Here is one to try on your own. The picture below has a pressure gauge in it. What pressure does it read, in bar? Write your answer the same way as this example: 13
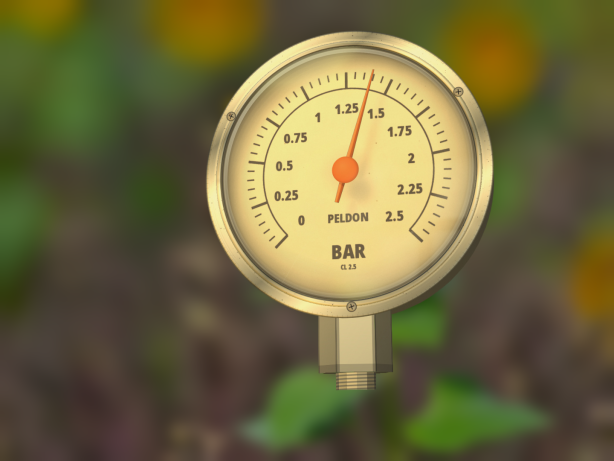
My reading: 1.4
